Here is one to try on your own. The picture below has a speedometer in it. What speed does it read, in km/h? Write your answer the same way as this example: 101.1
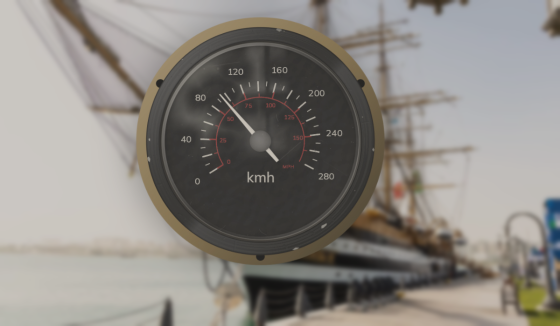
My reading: 95
